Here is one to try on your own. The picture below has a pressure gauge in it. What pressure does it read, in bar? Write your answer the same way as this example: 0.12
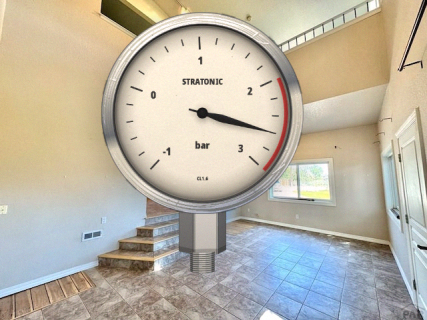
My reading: 2.6
